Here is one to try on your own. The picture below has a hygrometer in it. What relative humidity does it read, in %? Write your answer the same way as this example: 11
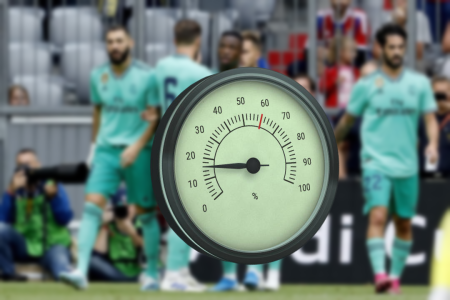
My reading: 16
